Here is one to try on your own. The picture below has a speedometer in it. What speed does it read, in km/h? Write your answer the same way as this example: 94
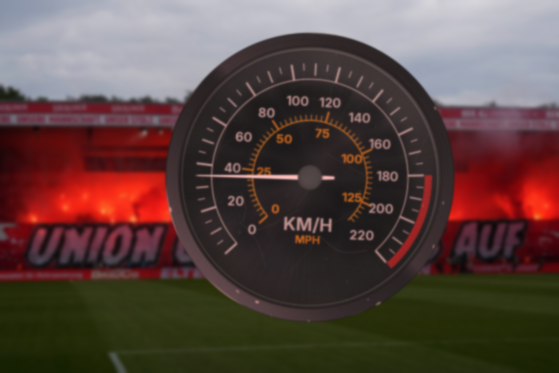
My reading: 35
